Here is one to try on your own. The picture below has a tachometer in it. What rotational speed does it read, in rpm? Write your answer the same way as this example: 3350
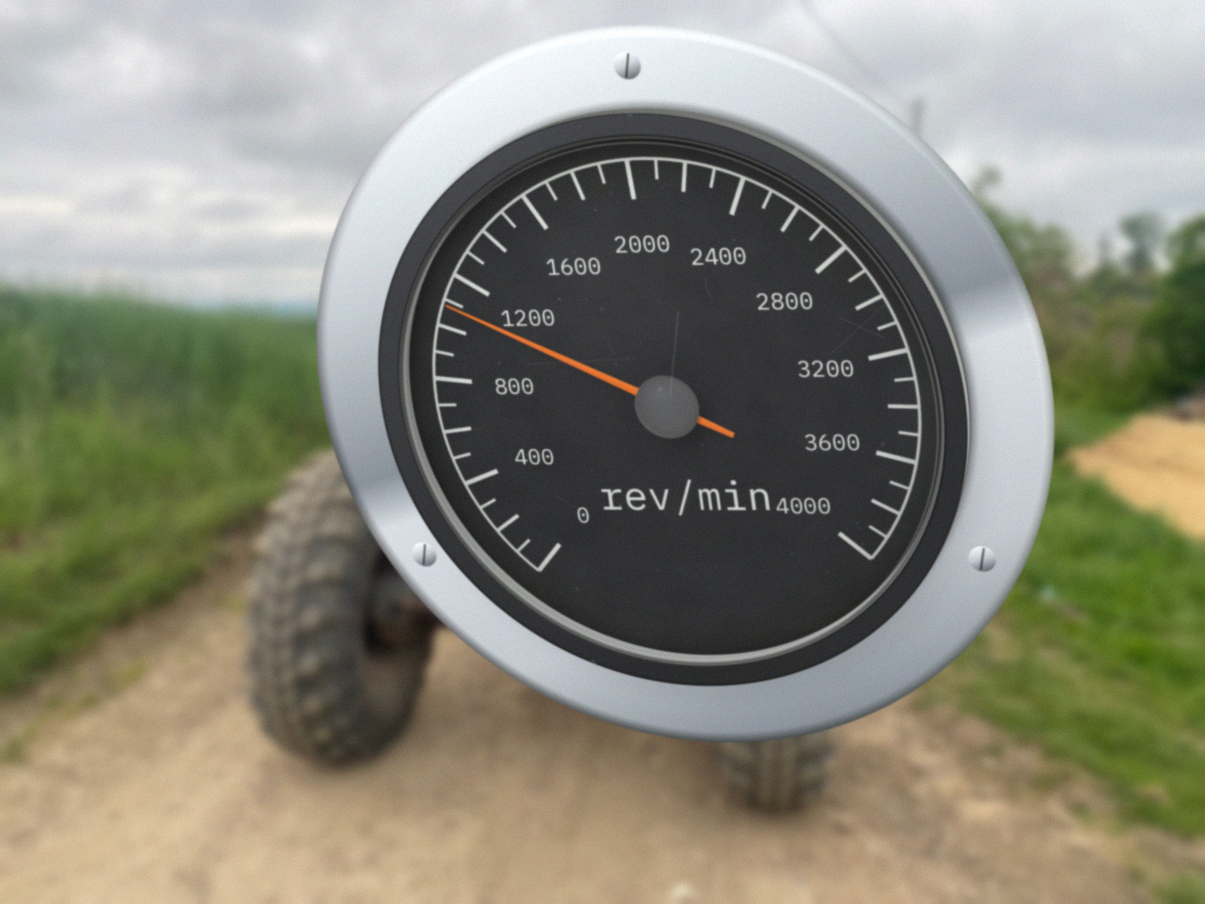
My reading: 1100
